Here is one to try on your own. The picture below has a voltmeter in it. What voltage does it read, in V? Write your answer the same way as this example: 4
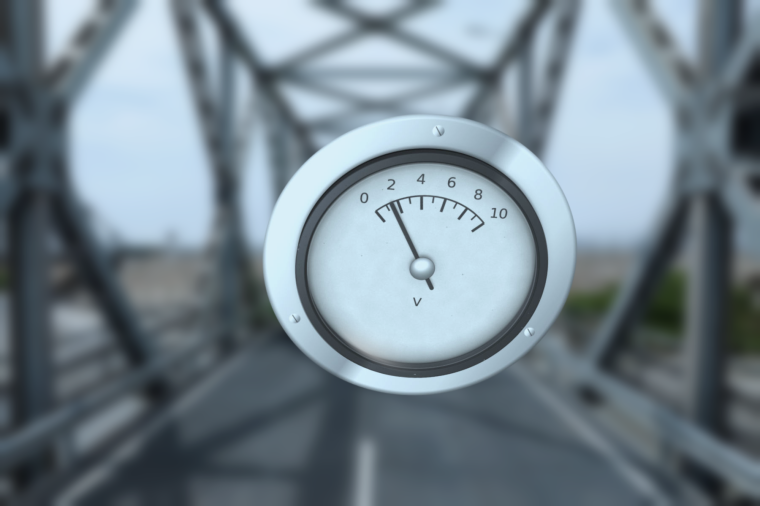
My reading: 1.5
